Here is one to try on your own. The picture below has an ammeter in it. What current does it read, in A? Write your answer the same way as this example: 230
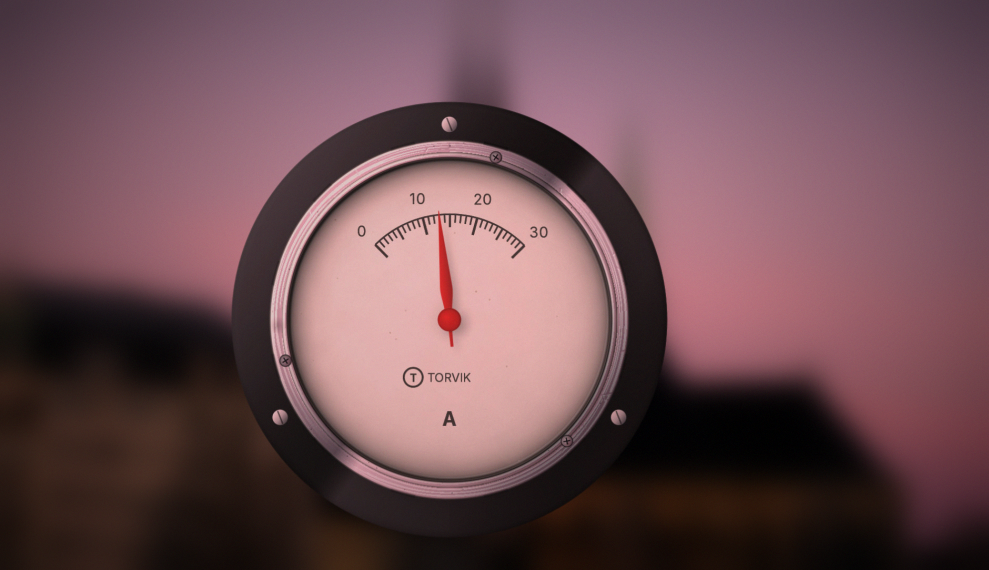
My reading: 13
